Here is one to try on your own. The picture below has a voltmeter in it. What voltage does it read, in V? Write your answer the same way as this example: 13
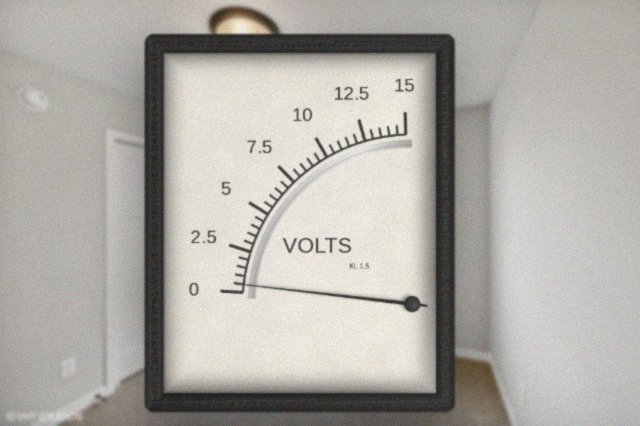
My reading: 0.5
